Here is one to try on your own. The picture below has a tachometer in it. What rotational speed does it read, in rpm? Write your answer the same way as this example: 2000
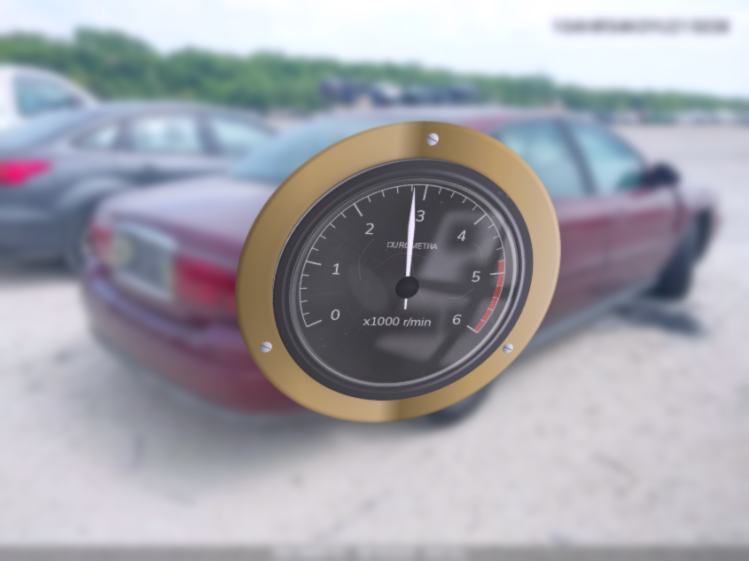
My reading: 2800
